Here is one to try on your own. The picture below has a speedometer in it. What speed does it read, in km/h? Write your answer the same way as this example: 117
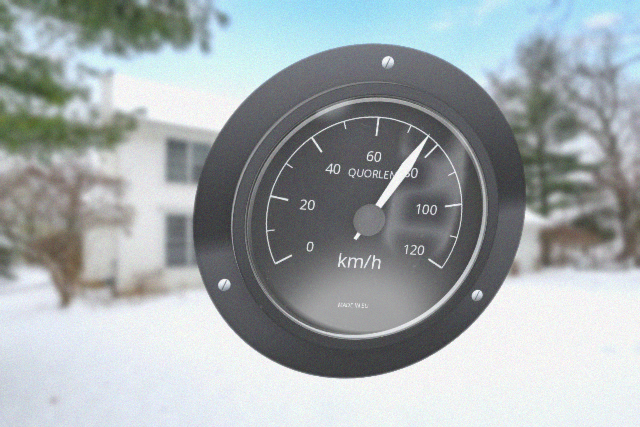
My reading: 75
